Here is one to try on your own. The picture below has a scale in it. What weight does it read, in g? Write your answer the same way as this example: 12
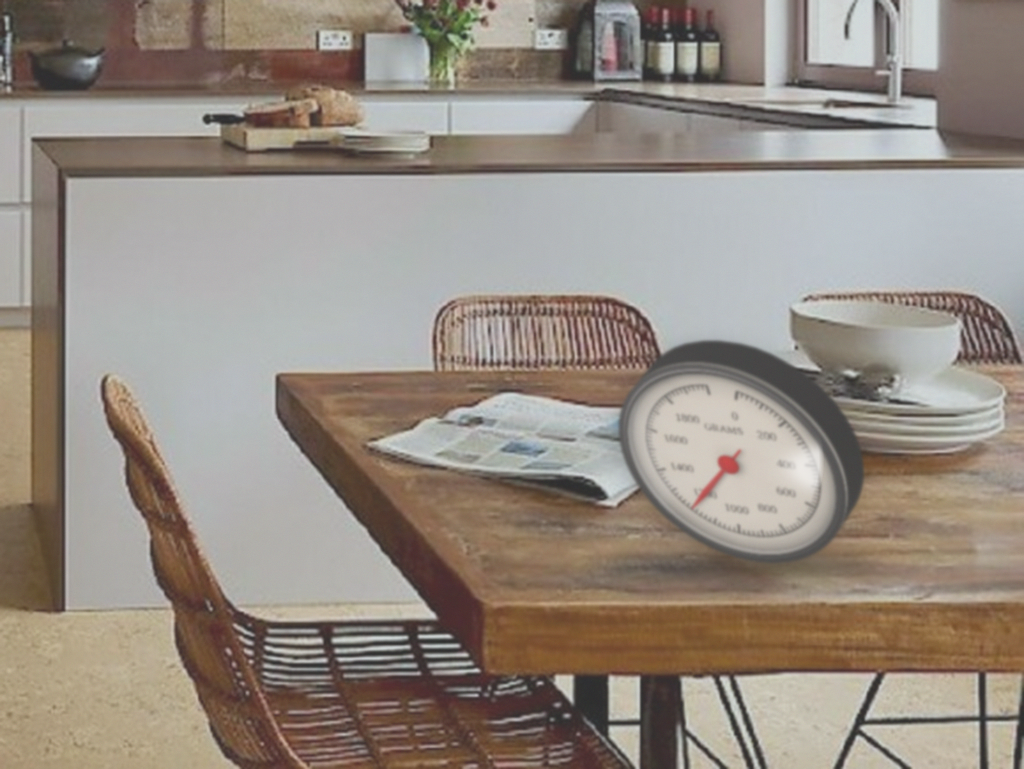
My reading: 1200
